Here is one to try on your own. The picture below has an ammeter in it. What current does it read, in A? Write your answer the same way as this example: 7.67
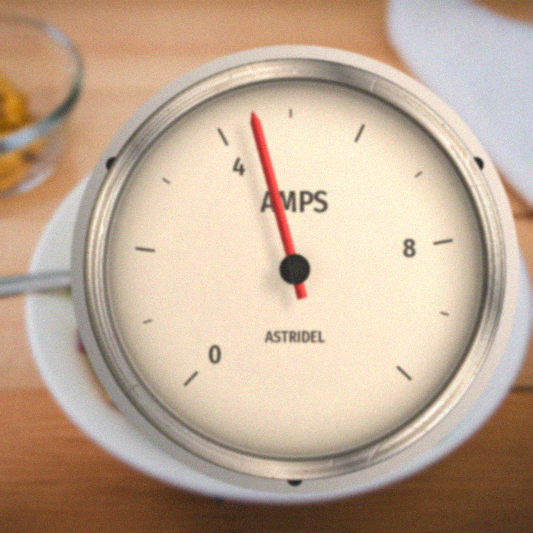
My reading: 4.5
